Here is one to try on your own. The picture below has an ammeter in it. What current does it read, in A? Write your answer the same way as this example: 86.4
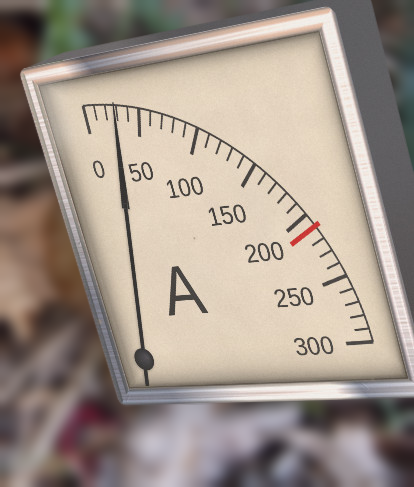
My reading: 30
